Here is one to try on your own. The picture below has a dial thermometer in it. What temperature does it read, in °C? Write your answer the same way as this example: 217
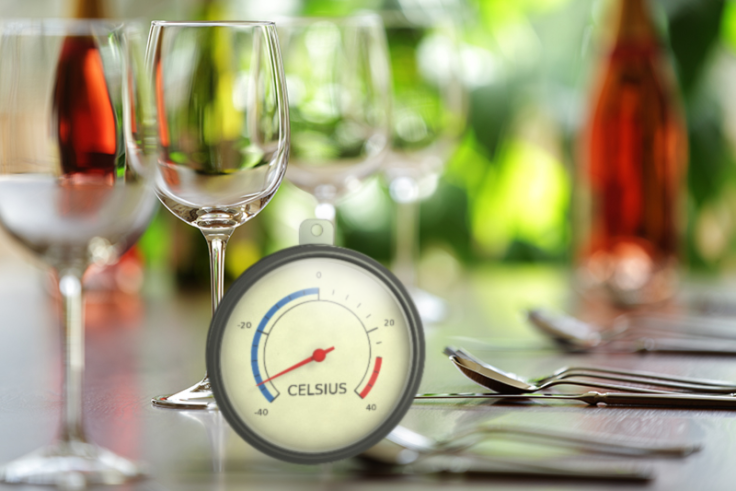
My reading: -34
